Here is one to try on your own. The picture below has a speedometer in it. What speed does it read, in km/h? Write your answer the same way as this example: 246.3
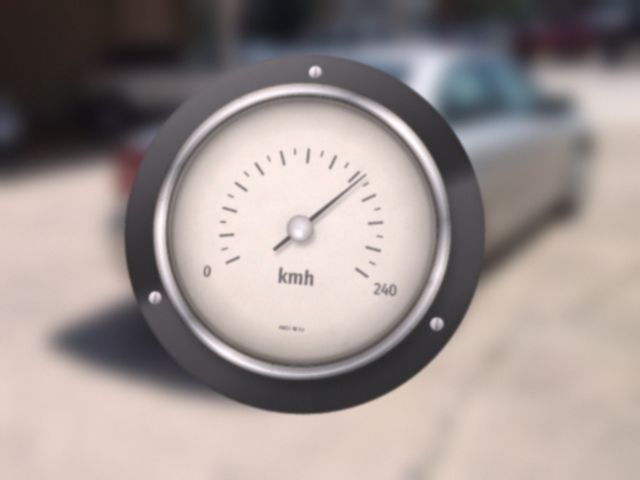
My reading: 165
